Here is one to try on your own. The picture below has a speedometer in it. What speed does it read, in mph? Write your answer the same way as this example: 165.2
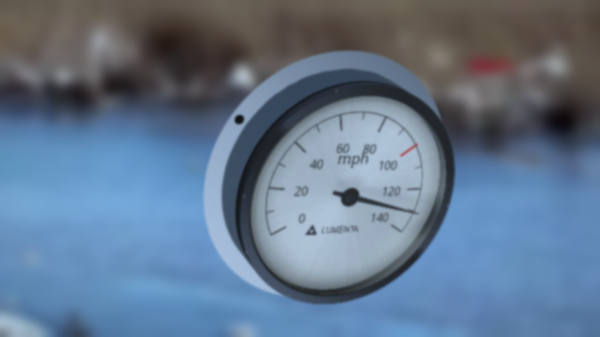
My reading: 130
